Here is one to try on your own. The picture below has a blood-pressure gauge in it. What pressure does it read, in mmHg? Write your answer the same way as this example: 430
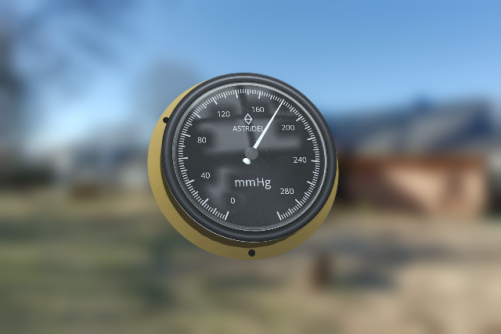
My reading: 180
